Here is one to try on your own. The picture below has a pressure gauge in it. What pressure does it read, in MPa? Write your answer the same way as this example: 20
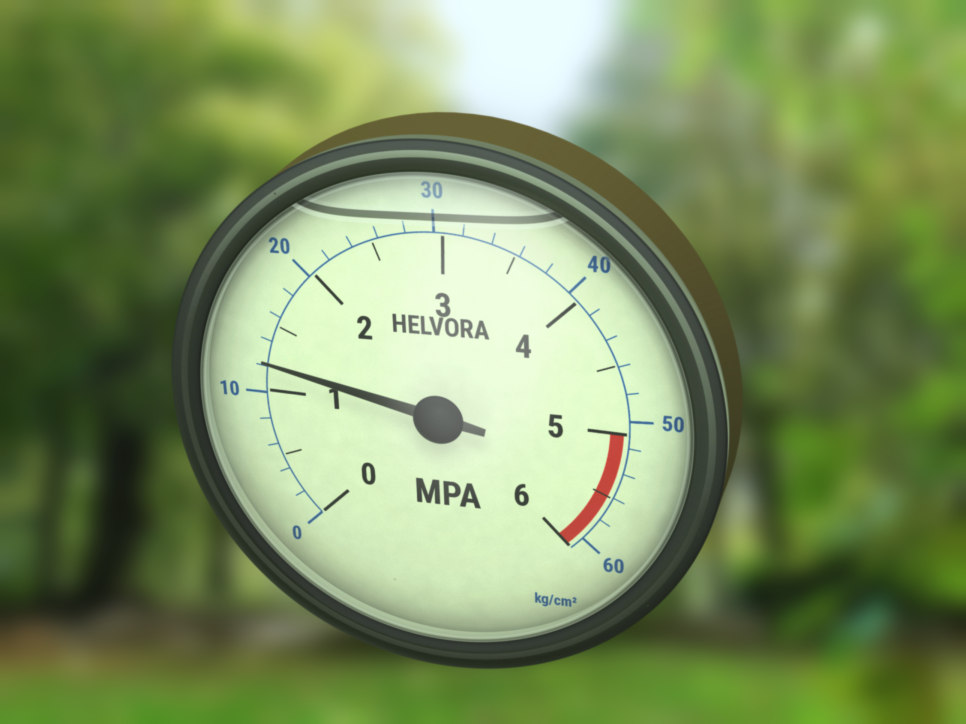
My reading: 1.25
